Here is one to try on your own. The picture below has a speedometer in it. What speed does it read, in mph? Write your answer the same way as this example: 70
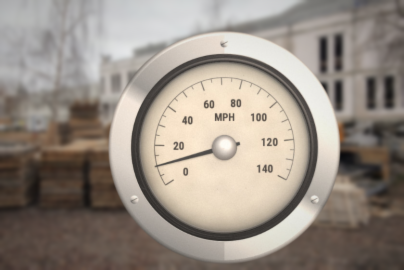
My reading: 10
